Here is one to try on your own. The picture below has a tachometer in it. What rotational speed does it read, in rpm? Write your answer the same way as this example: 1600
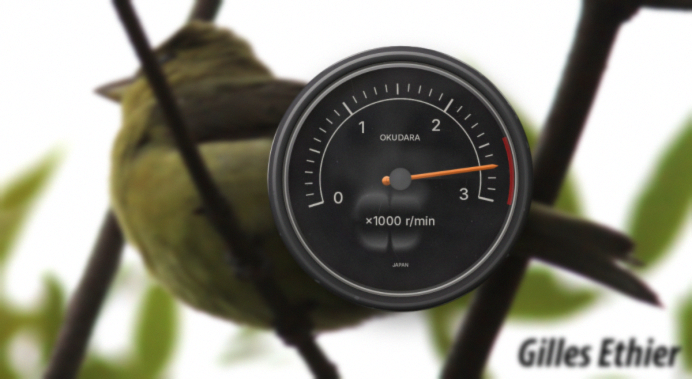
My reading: 2700
